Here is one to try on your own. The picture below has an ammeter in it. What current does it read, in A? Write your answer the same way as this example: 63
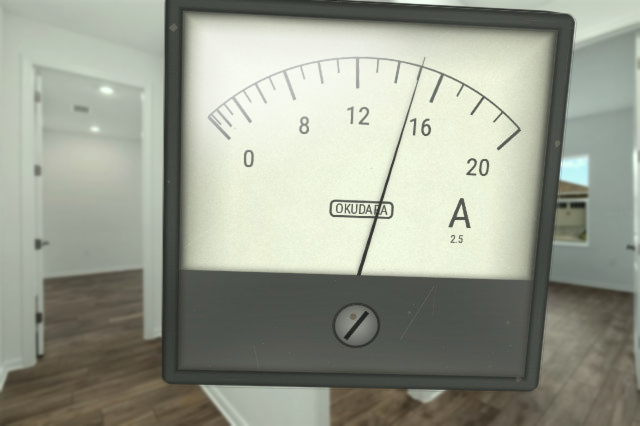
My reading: 15
